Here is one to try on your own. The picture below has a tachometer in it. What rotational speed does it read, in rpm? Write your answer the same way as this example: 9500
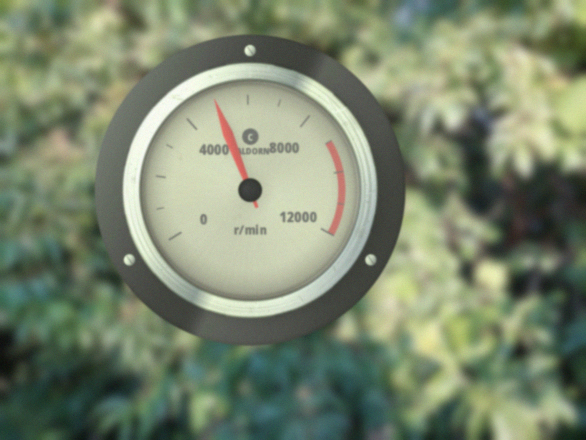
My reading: 5000
